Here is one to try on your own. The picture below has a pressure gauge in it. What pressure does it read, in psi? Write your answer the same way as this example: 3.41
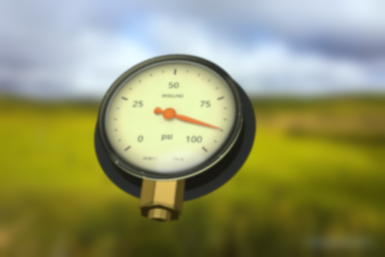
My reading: 90
